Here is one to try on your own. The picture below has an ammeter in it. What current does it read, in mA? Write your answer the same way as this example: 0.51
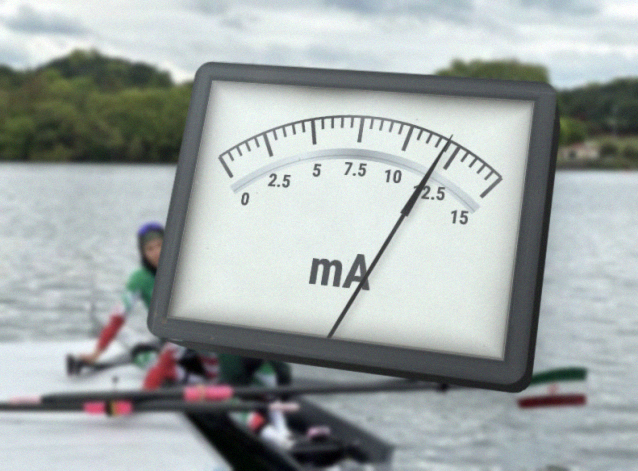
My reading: 12
